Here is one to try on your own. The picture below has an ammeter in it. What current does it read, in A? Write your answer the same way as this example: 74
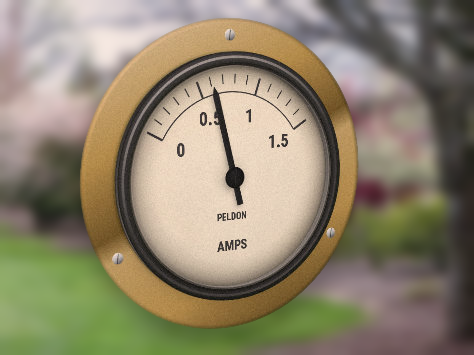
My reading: 0.6
